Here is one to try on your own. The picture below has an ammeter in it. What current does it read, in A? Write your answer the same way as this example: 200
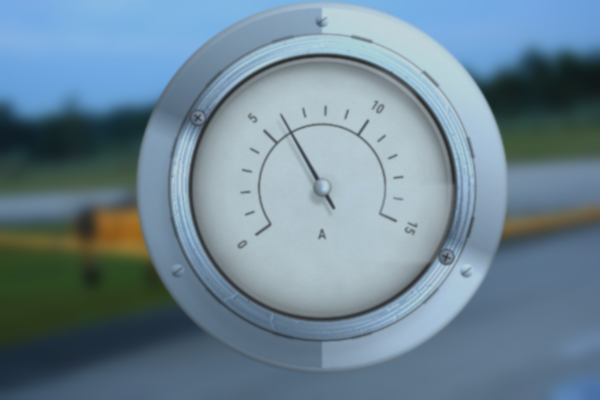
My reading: 6
